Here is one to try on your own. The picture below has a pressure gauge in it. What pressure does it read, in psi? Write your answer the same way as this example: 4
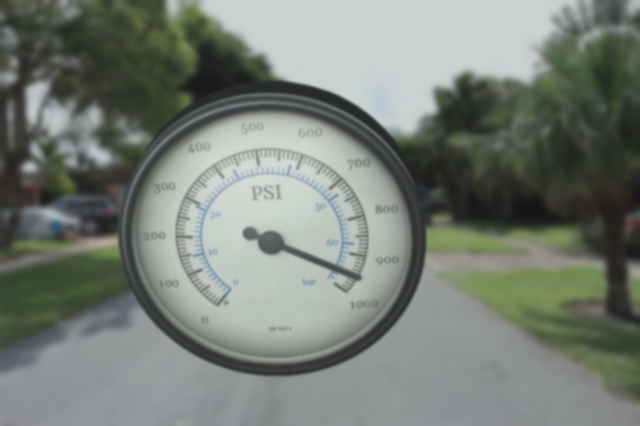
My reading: 950
